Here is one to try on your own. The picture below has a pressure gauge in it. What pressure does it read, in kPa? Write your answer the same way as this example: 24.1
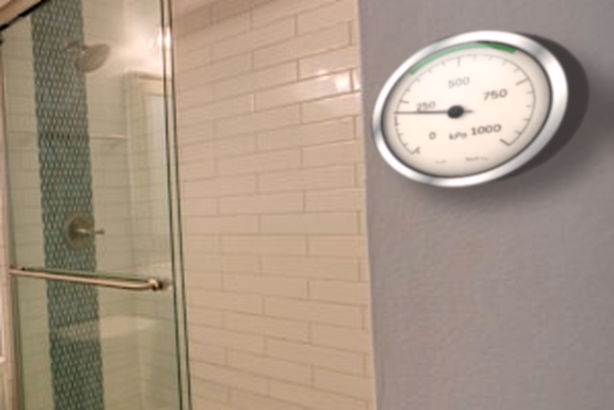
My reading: 200
